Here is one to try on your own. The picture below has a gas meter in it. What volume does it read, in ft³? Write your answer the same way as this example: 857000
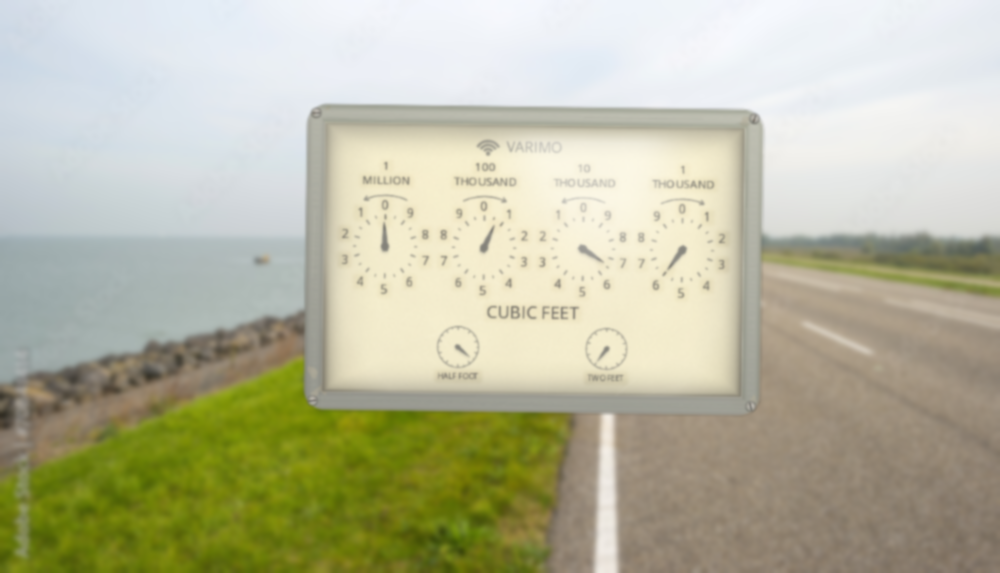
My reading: 6600
